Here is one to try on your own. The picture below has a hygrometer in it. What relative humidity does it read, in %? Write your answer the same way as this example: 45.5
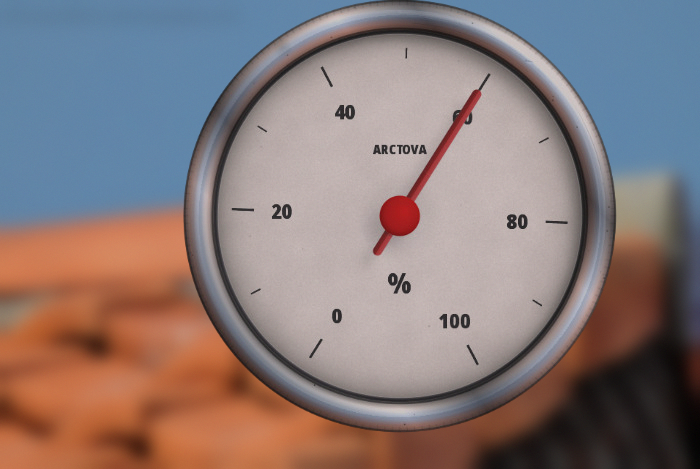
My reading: 60
